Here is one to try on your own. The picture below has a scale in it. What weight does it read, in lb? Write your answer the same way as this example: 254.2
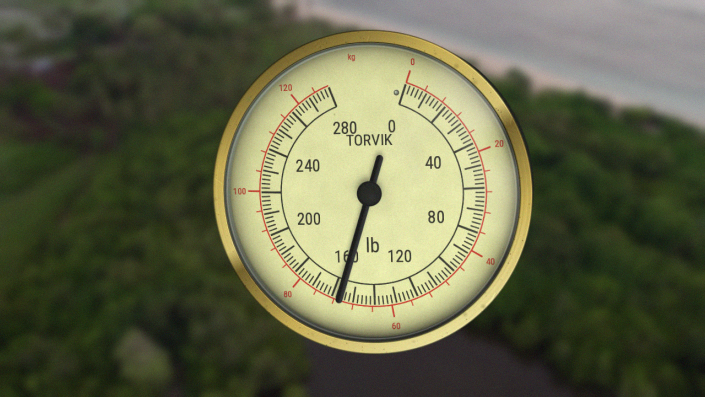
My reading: 156
